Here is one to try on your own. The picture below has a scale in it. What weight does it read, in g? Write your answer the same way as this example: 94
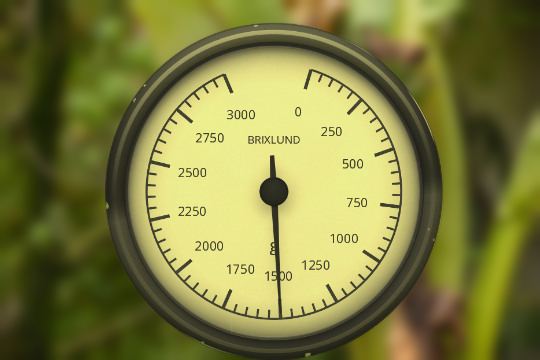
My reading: 1500
